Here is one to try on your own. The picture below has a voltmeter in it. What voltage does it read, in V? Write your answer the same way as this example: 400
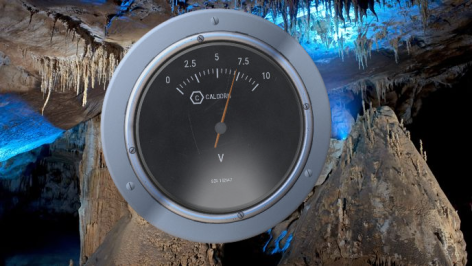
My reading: 7
